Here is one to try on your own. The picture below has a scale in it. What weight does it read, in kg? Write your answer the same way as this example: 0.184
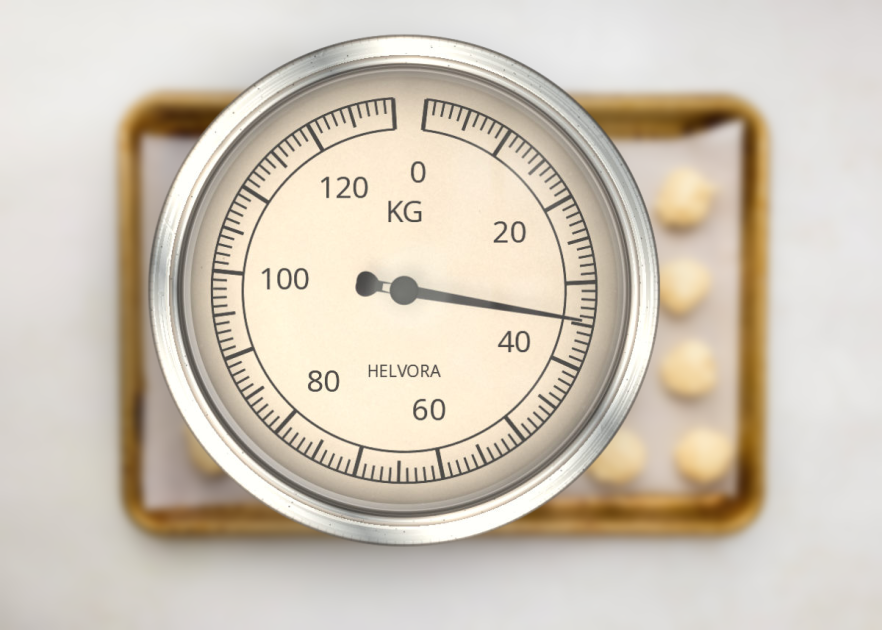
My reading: 34.5
